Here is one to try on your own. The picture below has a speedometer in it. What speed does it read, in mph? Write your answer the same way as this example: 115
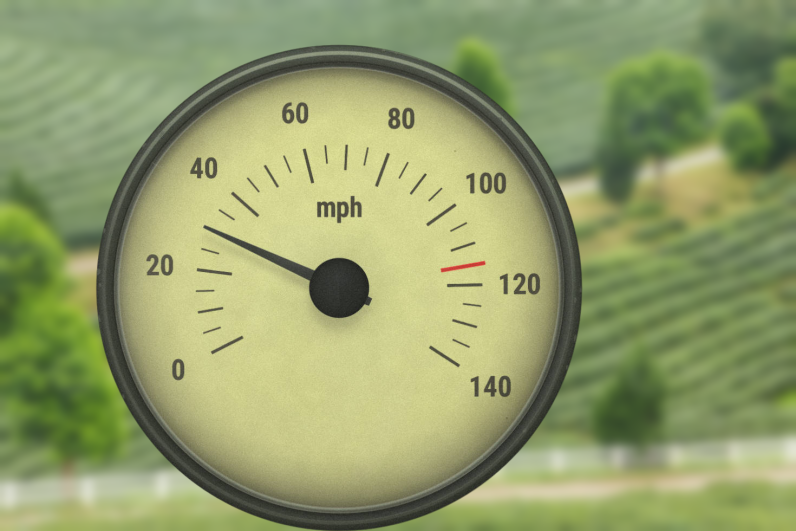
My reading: 30
